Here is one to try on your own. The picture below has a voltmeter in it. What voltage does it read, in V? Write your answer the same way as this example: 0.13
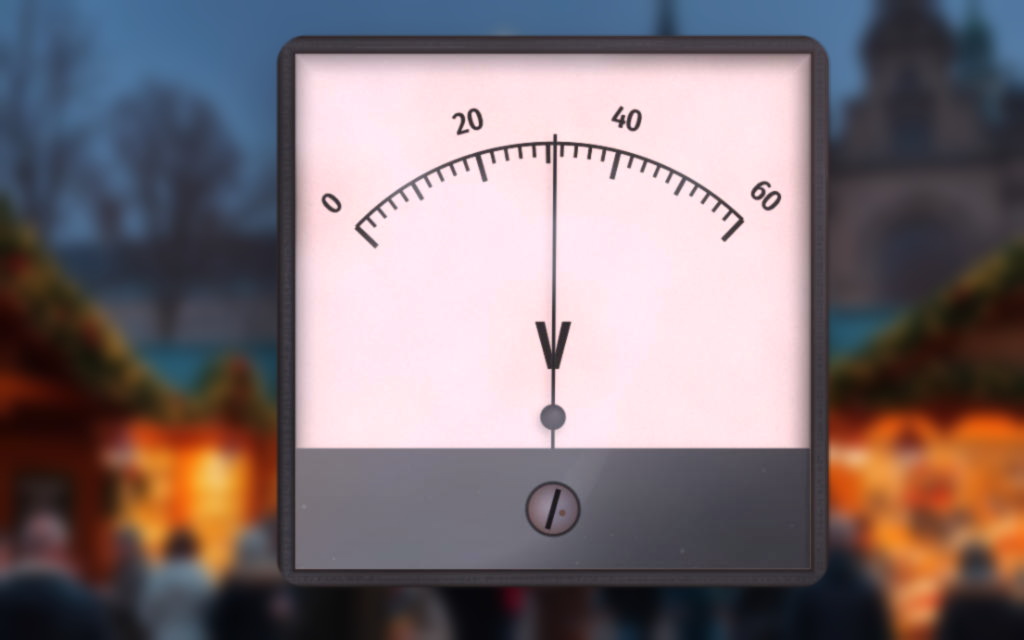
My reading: 31
